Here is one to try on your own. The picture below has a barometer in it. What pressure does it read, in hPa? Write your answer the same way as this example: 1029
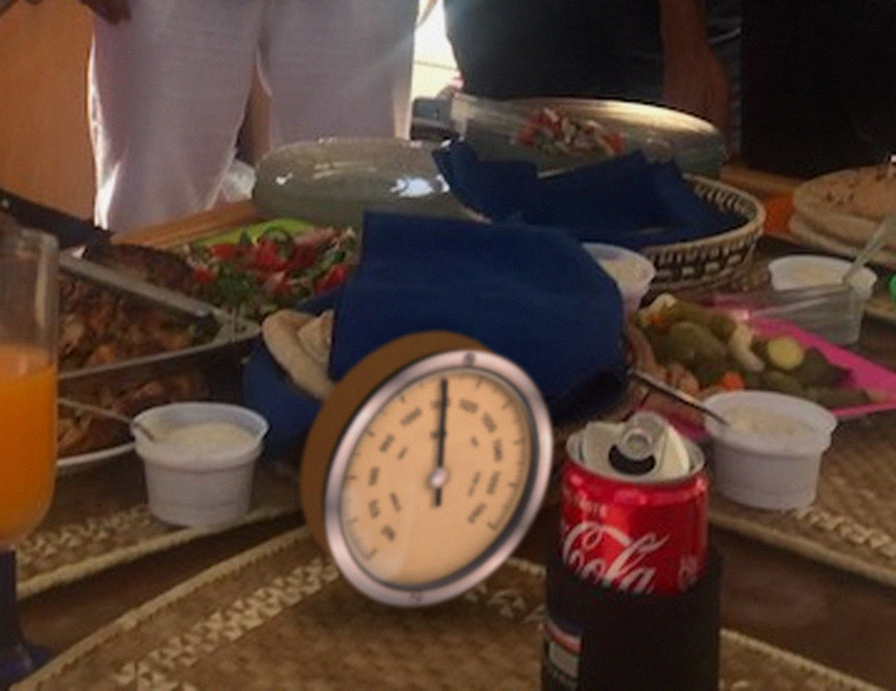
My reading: 1010
